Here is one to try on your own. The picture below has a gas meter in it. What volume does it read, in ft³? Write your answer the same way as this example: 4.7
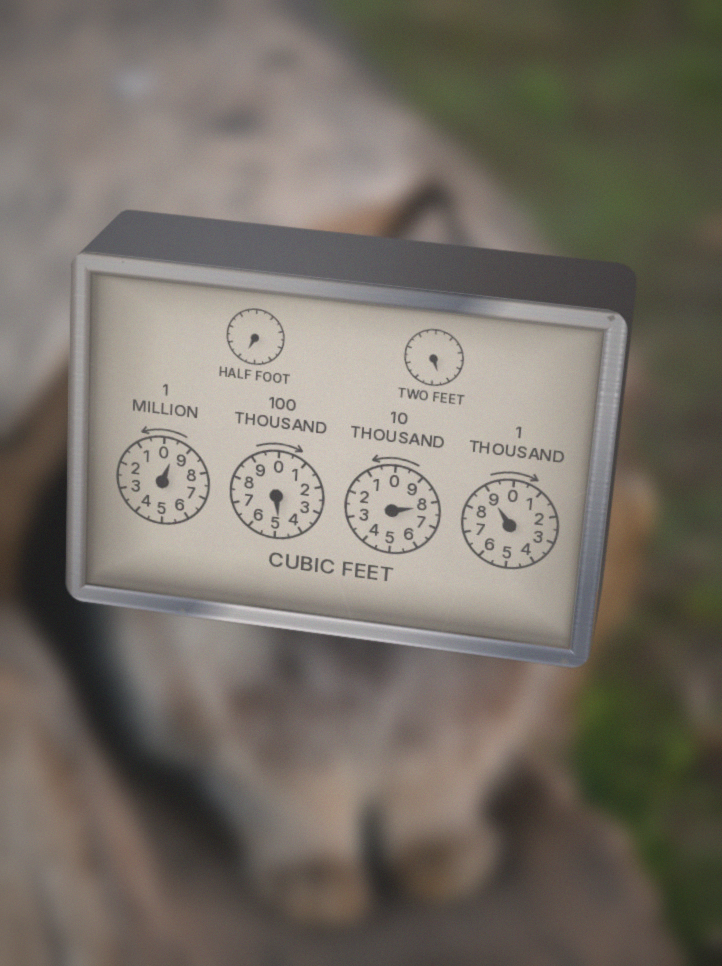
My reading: 947900
